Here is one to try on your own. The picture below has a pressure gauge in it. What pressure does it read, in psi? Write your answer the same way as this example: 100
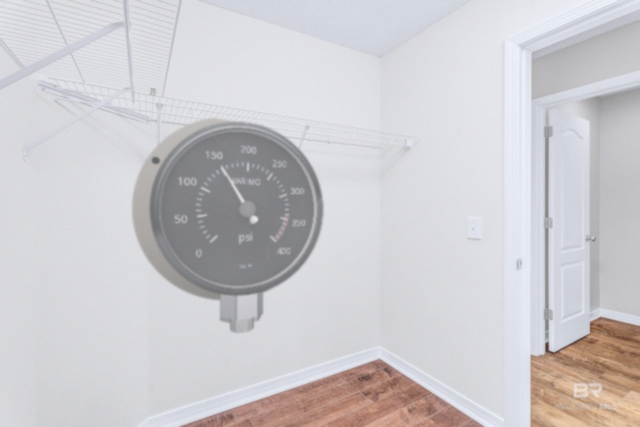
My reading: 150
